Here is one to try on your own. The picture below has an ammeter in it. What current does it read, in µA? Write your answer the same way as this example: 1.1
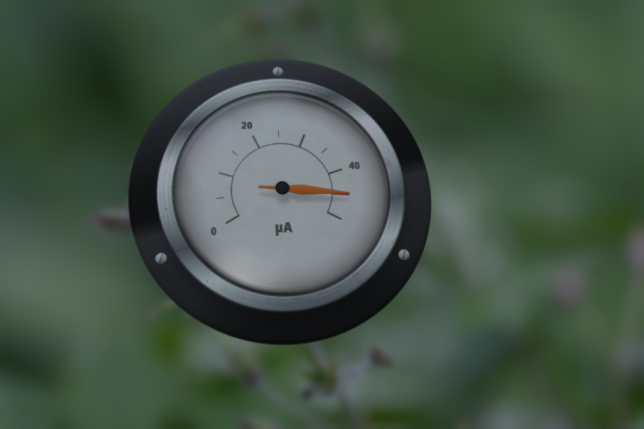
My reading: 45
